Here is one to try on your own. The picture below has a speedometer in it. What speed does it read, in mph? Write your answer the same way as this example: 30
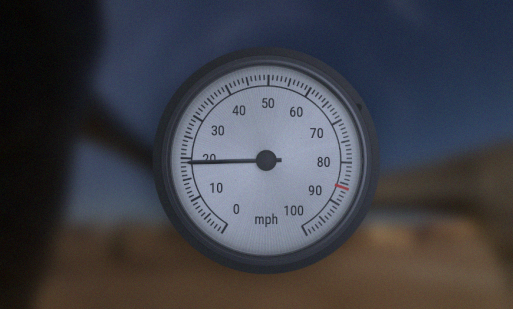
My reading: 19
